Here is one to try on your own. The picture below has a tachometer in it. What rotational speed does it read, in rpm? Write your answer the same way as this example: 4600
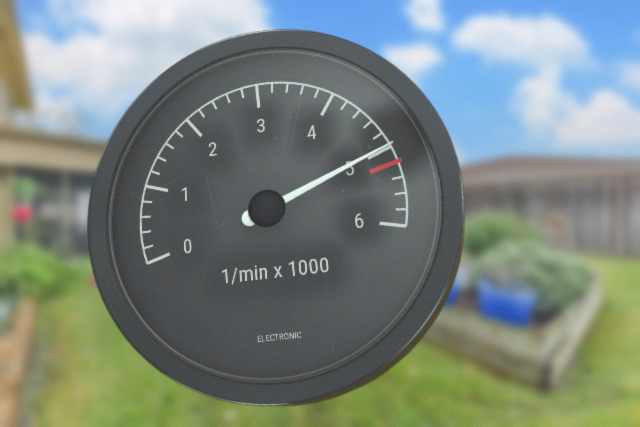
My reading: 5000
